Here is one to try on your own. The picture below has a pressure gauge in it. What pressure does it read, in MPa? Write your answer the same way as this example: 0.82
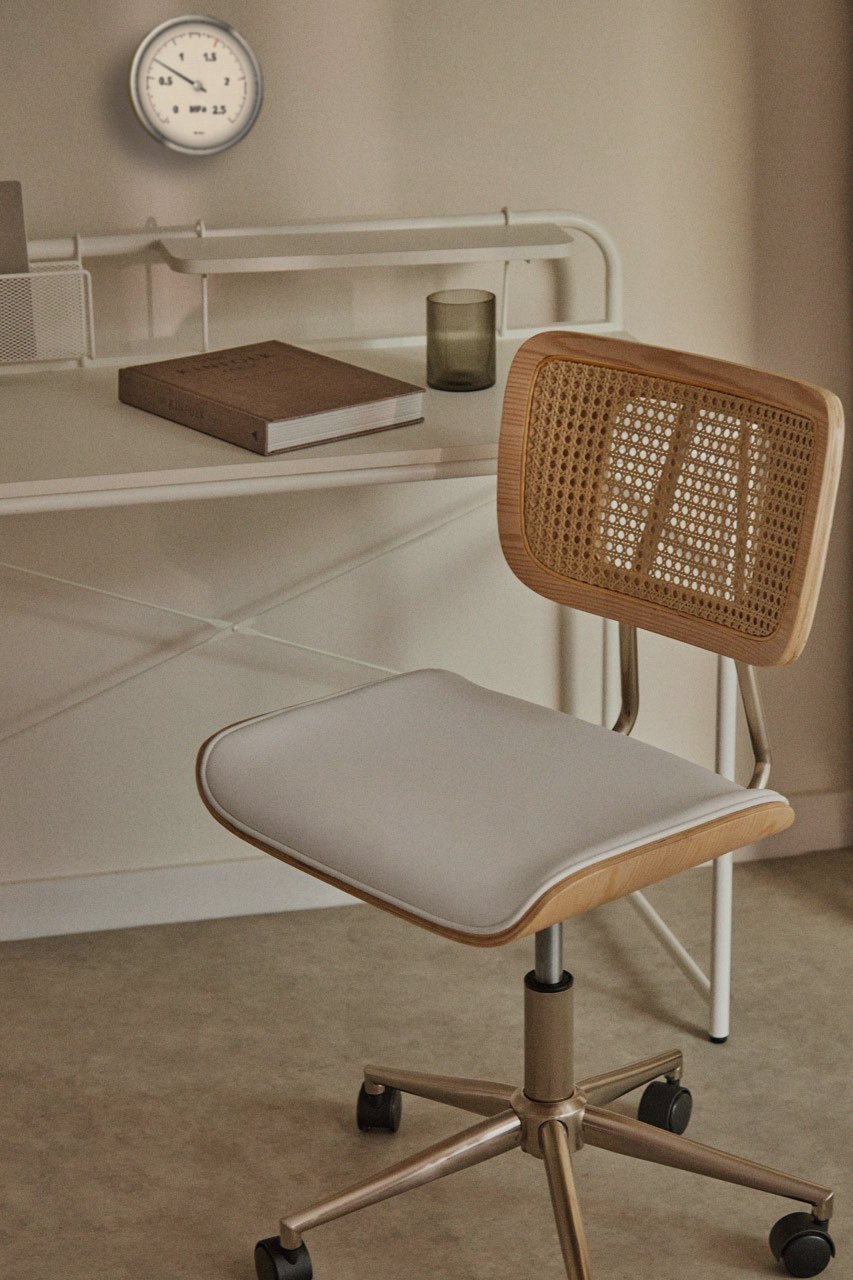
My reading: 0.7
